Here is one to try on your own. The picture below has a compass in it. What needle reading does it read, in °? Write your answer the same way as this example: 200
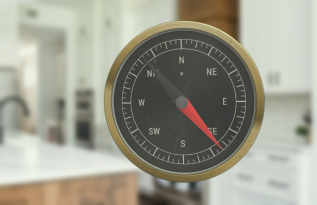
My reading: 140
